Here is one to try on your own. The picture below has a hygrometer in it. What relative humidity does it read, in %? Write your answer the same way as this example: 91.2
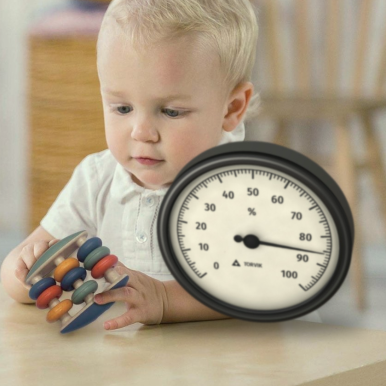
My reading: 85
